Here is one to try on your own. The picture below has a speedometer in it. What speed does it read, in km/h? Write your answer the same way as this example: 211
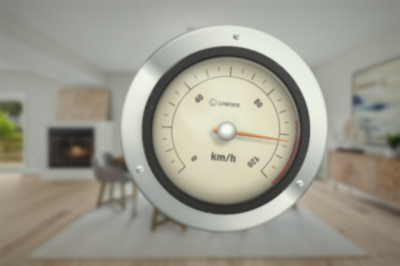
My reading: 102.5
